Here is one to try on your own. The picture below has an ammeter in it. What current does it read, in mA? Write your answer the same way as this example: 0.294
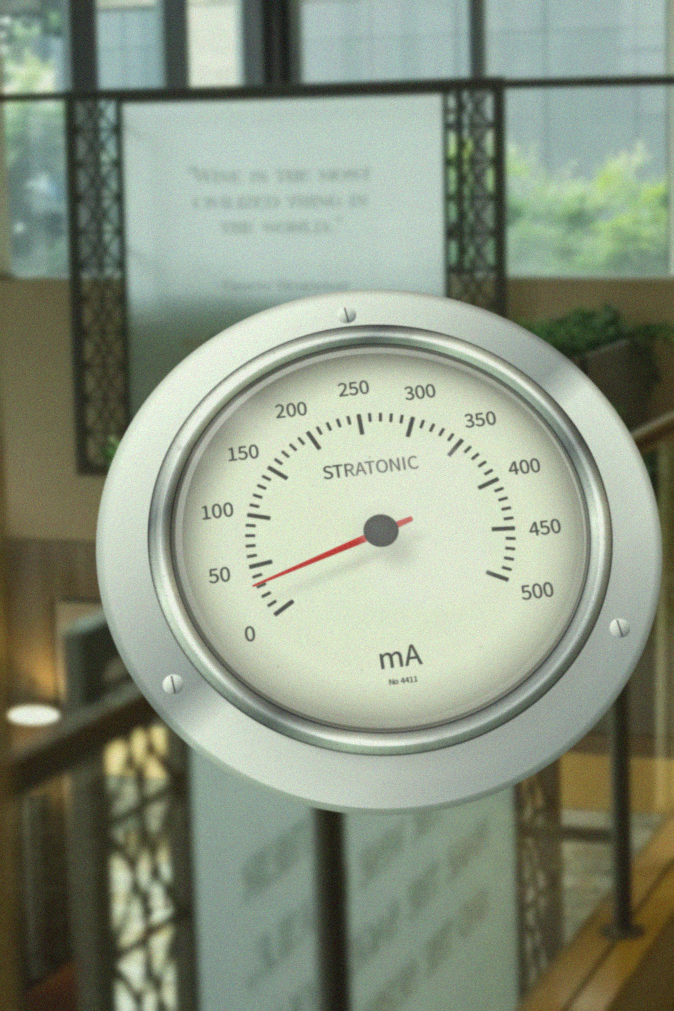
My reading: 30
